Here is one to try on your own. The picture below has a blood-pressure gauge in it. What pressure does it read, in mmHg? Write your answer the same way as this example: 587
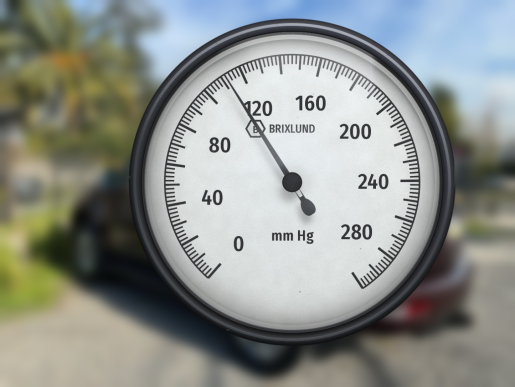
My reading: 112
